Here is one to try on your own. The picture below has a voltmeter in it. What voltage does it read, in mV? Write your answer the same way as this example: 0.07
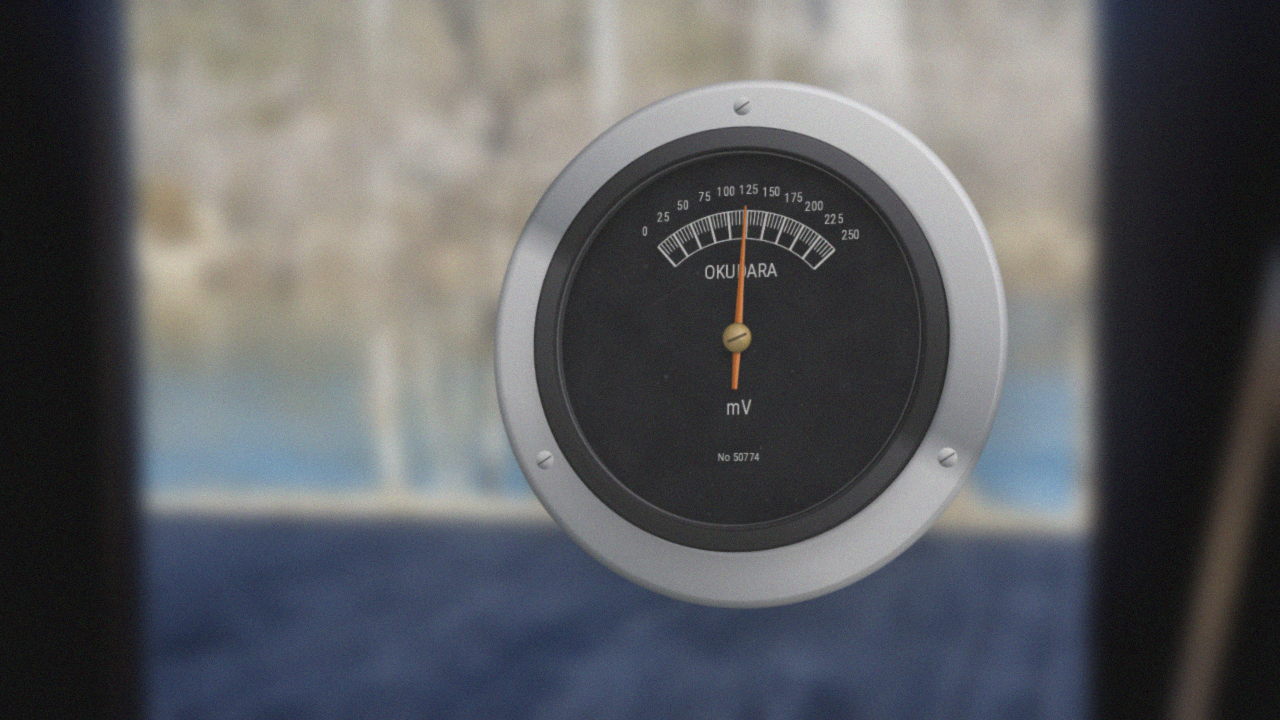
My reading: 125
